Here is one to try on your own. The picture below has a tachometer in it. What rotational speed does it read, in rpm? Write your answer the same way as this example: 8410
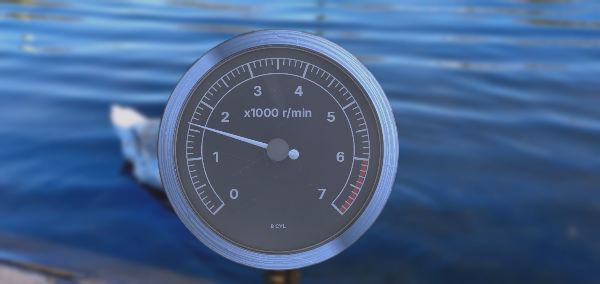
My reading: 1600
